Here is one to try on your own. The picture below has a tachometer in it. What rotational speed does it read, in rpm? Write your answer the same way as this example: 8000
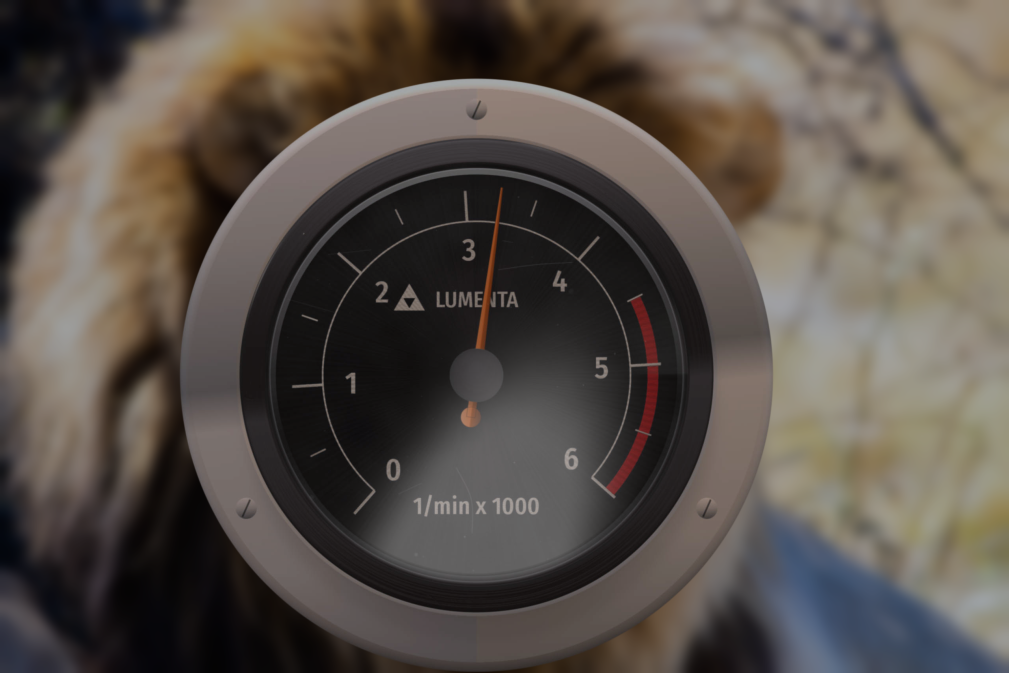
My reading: 3250
